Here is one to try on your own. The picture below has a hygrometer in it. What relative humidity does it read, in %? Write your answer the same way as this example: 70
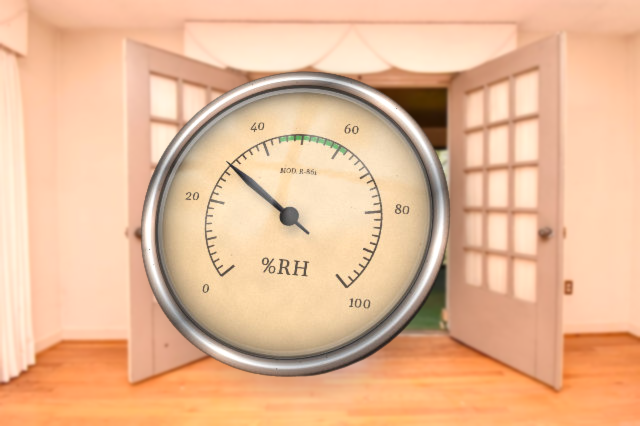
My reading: 30
